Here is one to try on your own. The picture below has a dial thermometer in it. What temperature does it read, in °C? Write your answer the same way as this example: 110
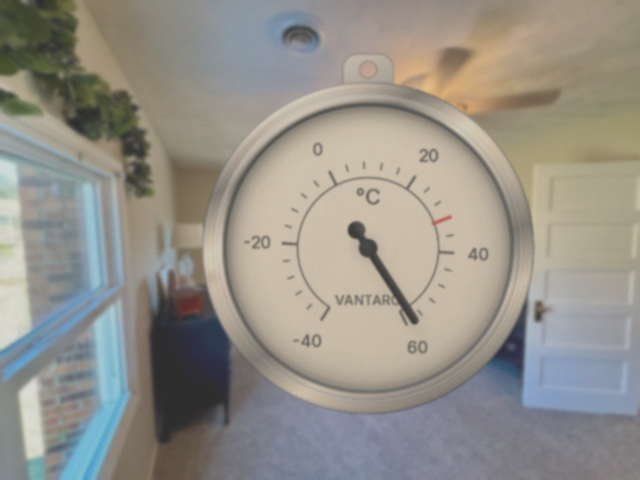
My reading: 58
